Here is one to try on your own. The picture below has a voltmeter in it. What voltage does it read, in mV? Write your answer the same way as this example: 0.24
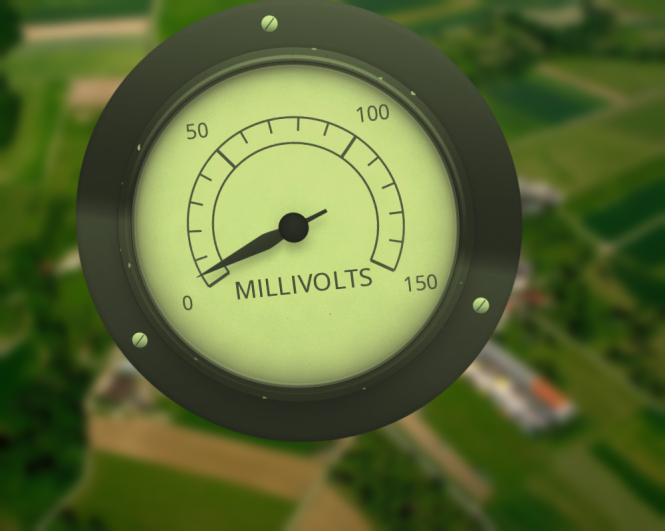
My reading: 5
